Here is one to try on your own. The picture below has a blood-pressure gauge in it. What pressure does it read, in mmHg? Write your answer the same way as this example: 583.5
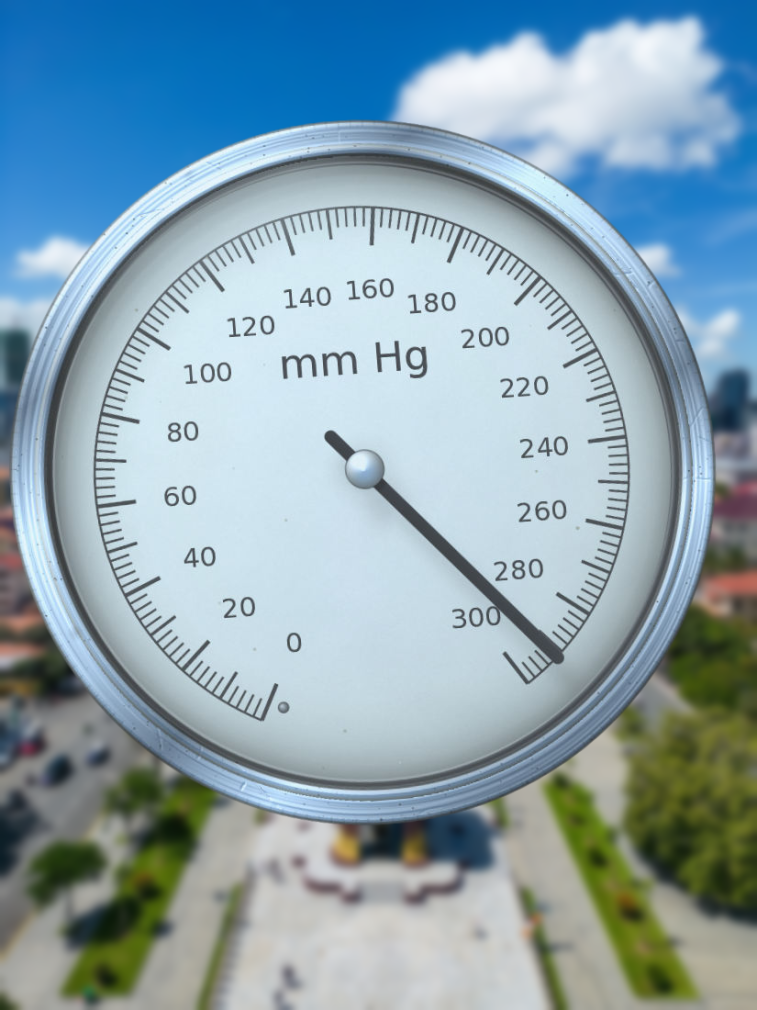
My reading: 292
